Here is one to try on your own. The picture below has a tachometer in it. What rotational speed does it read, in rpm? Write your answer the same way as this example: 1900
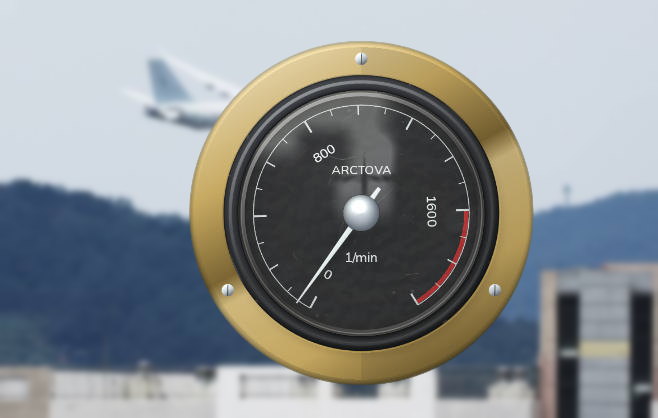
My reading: 50
